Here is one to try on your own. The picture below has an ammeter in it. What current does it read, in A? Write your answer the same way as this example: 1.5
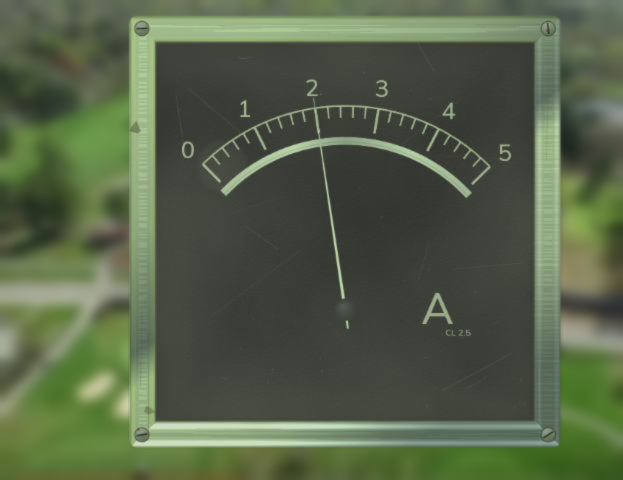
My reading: 2
